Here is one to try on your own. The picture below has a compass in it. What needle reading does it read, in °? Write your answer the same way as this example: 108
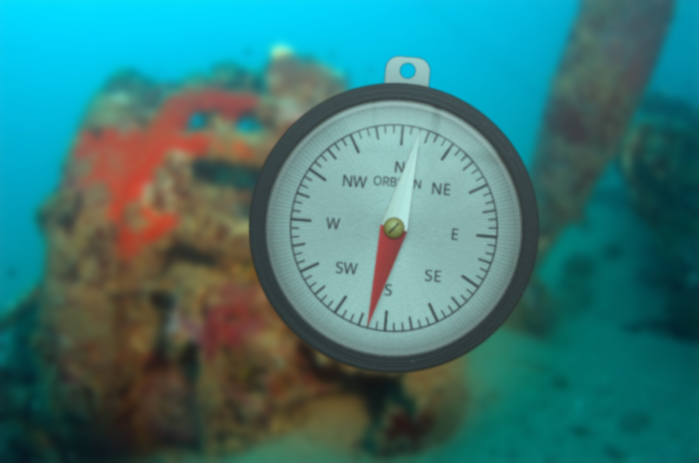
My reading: 190
